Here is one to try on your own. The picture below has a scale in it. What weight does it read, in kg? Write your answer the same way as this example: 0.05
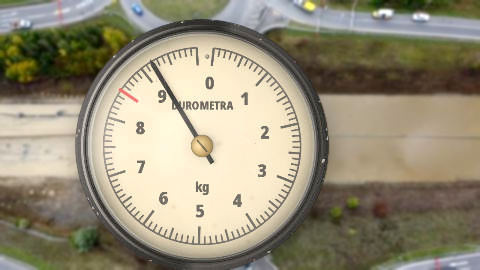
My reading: 9.2
